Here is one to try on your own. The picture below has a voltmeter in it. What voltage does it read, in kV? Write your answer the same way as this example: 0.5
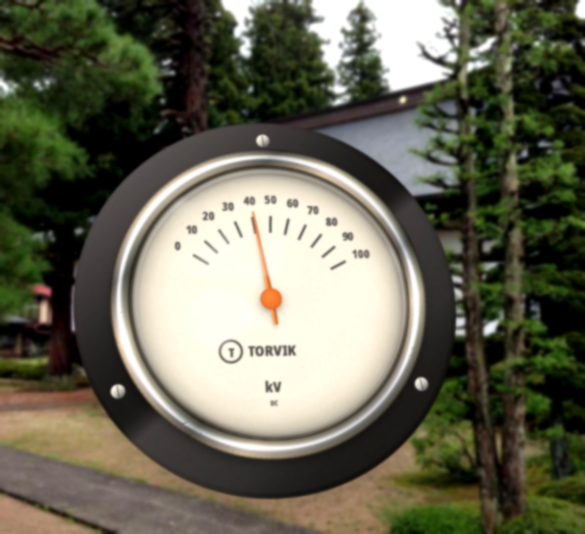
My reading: 40
